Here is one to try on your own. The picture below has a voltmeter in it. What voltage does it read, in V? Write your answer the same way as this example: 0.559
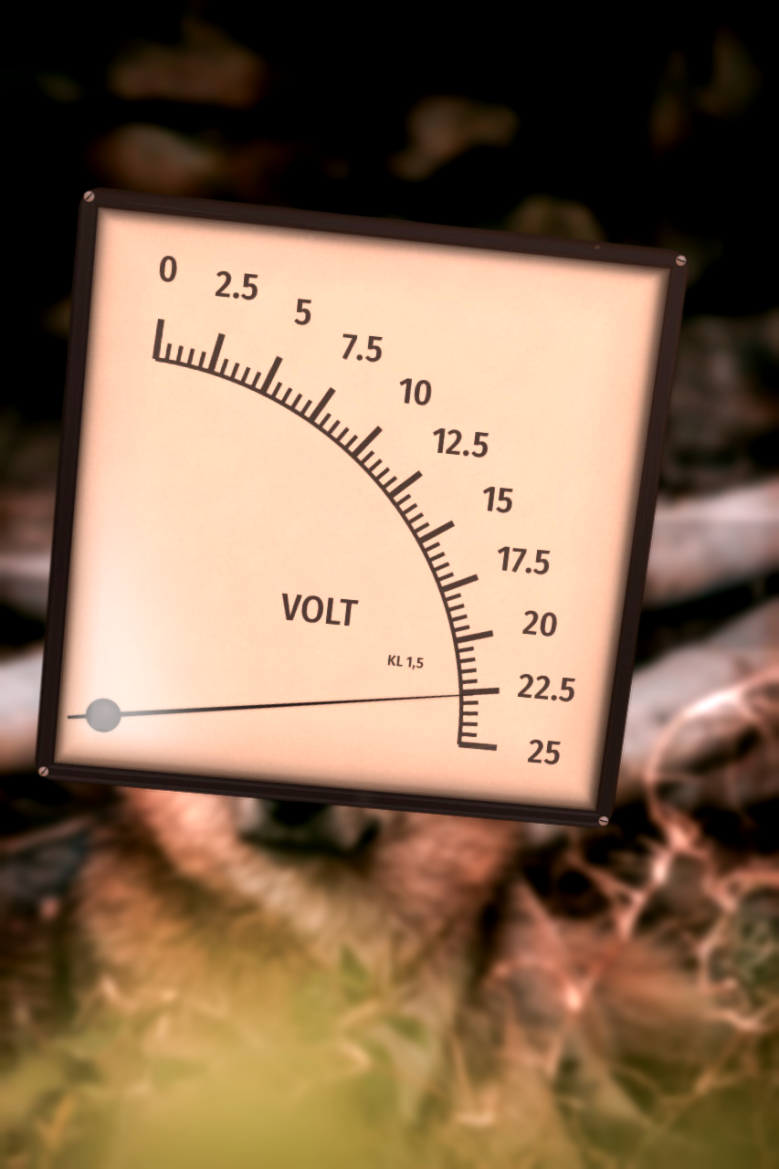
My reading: 22.5
